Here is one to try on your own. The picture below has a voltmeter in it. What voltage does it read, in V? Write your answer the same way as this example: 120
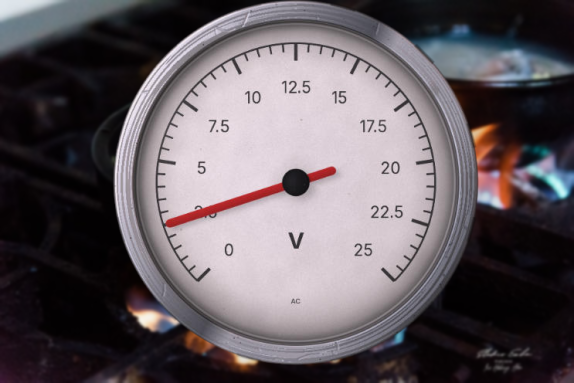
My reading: 2.5
